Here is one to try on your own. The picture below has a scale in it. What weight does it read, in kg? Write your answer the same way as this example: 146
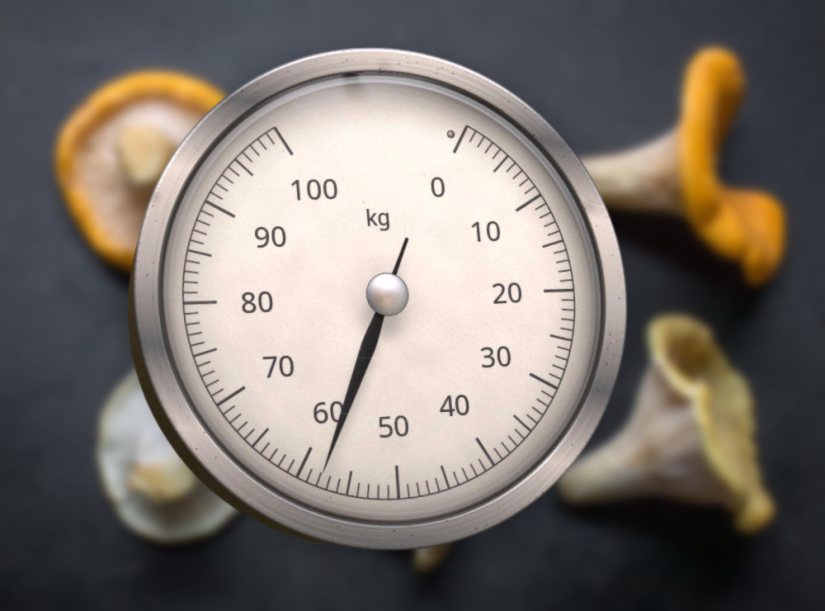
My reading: 58
